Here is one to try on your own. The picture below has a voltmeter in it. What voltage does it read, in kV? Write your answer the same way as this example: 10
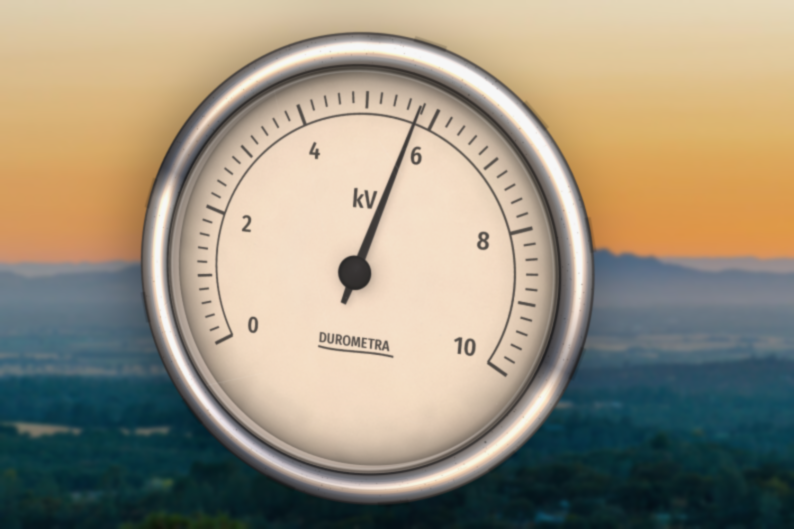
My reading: 5.8
